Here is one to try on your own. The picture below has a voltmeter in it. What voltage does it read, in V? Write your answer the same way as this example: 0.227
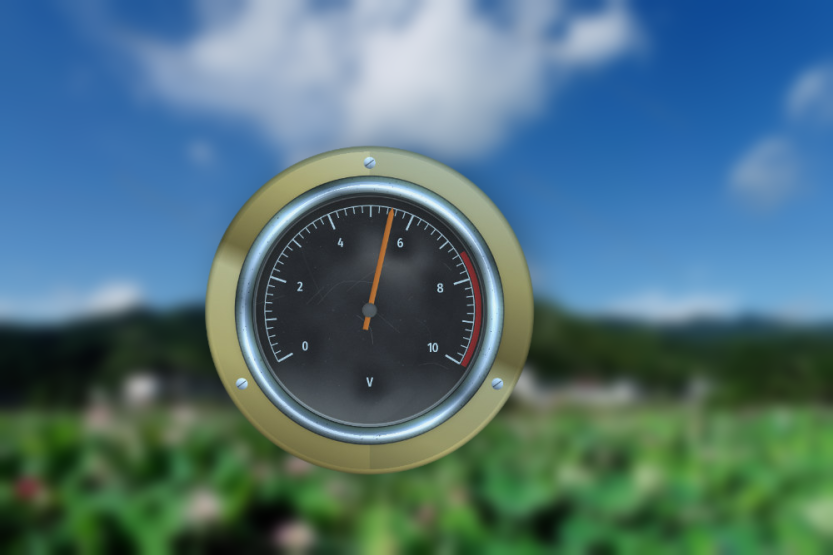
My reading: 5.5
